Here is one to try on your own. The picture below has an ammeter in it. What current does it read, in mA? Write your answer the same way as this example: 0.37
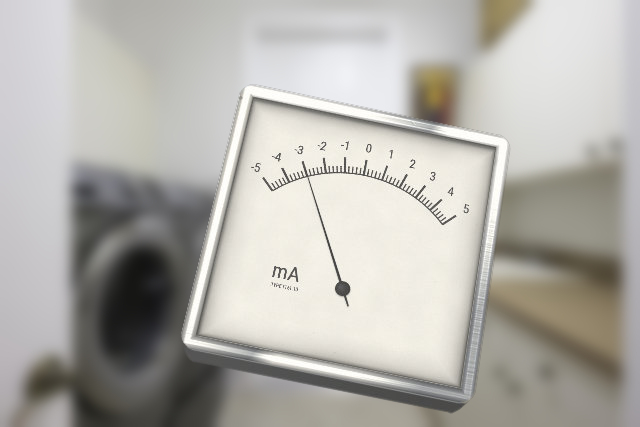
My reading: -3
